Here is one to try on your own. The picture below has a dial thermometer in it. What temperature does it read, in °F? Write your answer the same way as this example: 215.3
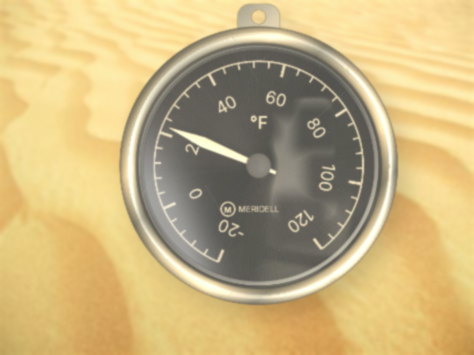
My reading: 22
